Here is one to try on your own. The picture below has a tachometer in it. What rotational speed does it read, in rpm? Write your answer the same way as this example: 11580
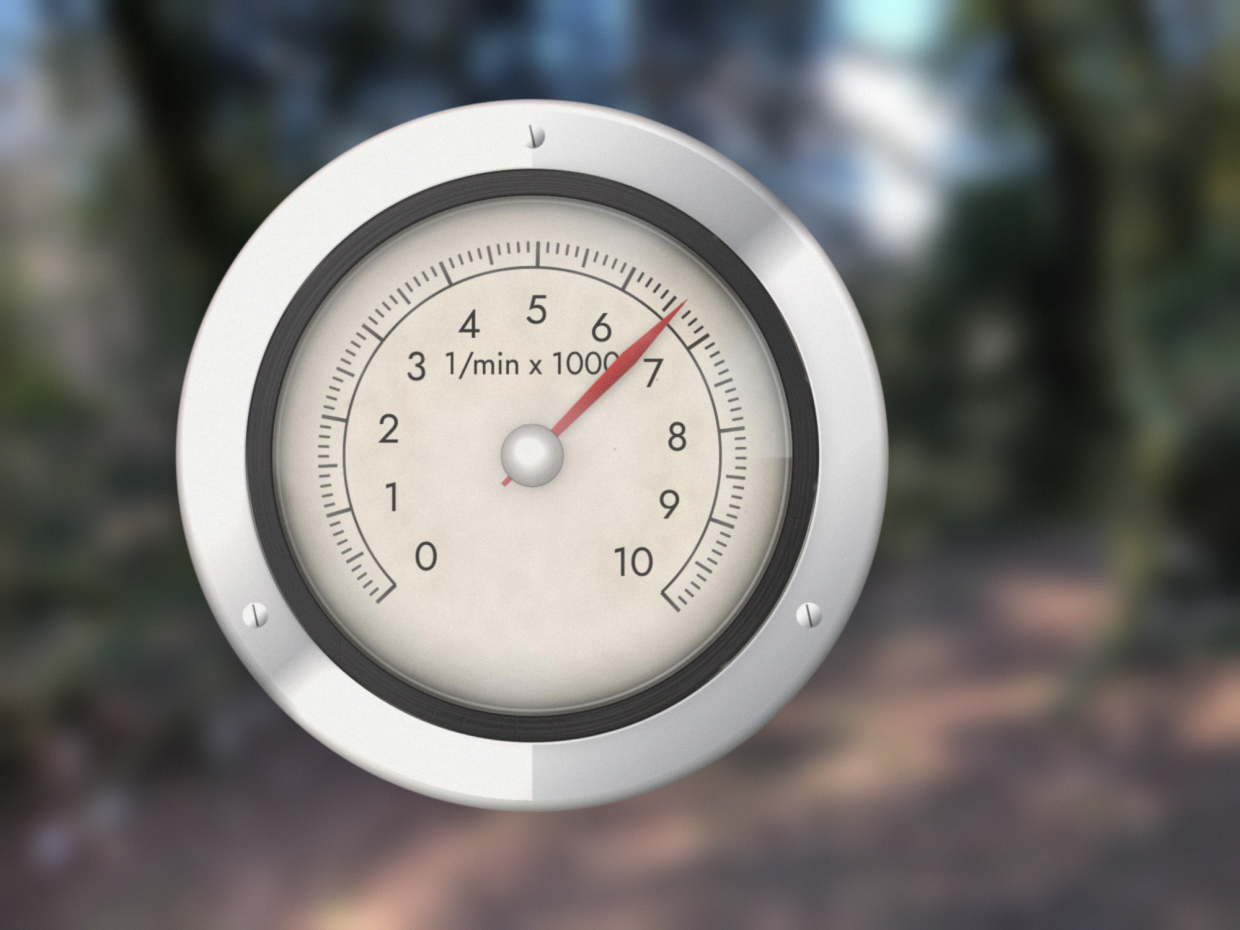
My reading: 6600
